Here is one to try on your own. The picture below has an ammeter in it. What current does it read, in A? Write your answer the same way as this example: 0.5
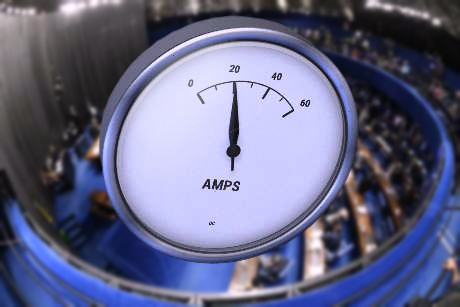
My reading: 20
